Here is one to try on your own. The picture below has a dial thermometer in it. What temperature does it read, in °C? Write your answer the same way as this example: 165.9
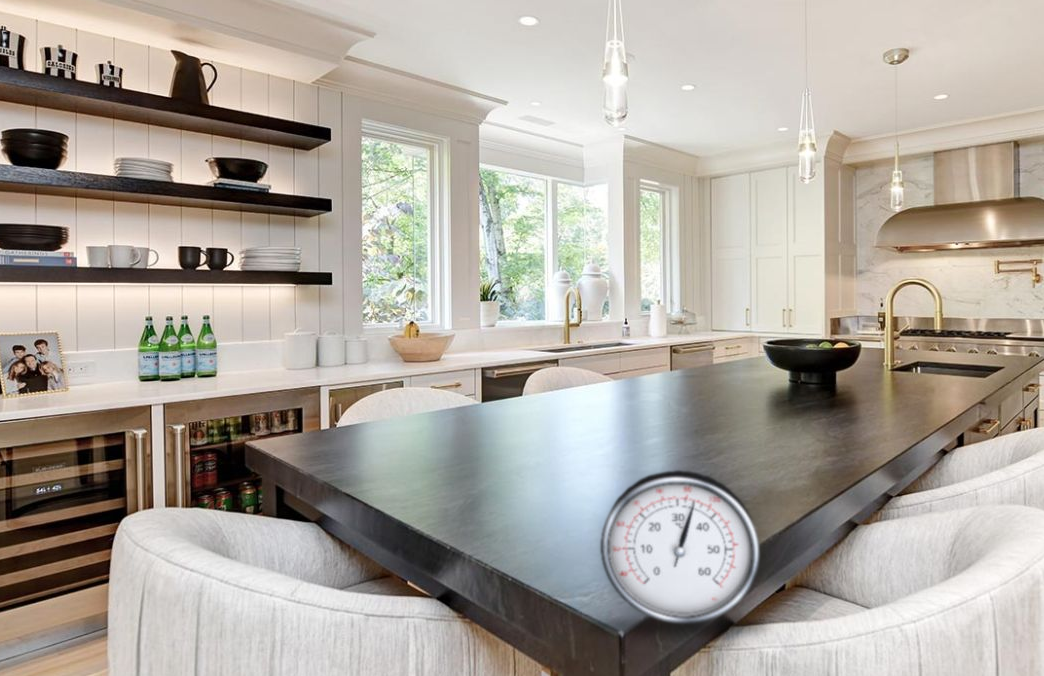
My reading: 34
